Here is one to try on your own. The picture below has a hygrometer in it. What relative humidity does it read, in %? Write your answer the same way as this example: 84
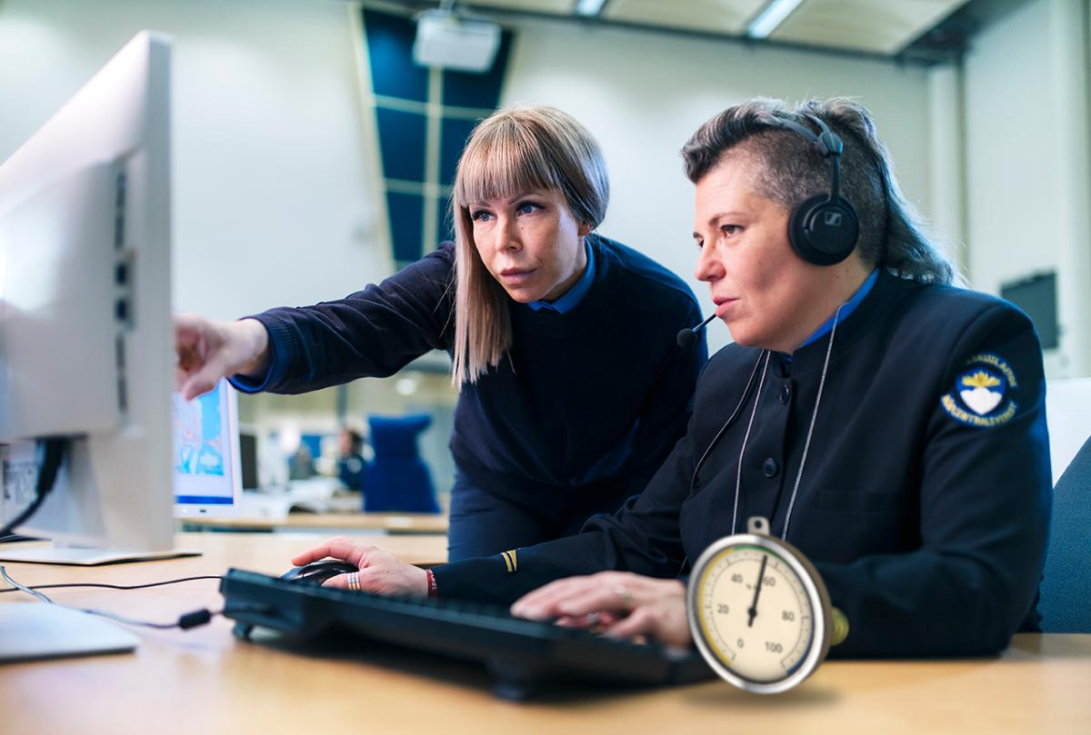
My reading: 56
